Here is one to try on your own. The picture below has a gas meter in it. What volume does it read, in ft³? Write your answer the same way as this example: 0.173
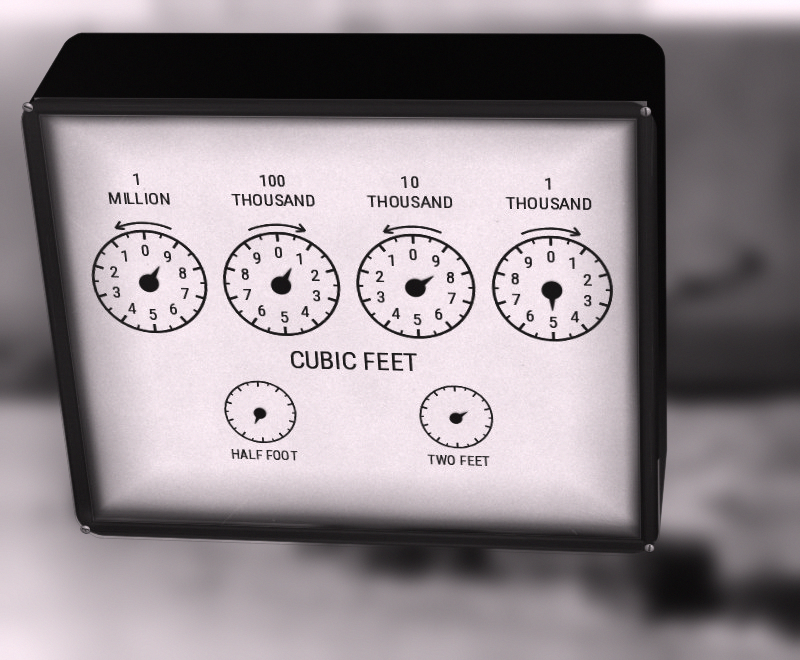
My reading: 908500
